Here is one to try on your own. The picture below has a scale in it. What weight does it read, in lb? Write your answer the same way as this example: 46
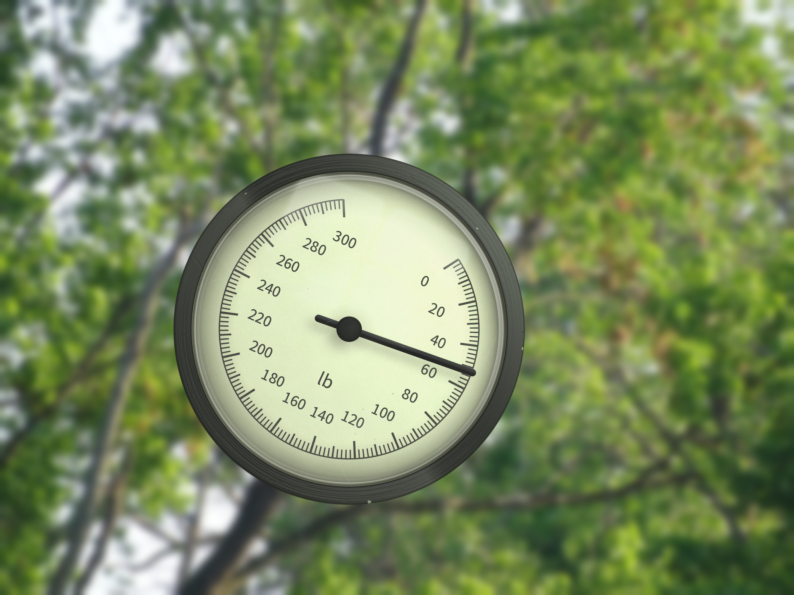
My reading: 52
